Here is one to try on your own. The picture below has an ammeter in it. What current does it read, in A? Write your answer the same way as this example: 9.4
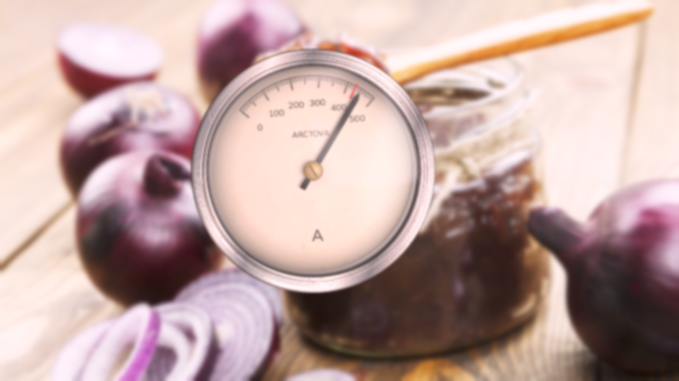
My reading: 450
